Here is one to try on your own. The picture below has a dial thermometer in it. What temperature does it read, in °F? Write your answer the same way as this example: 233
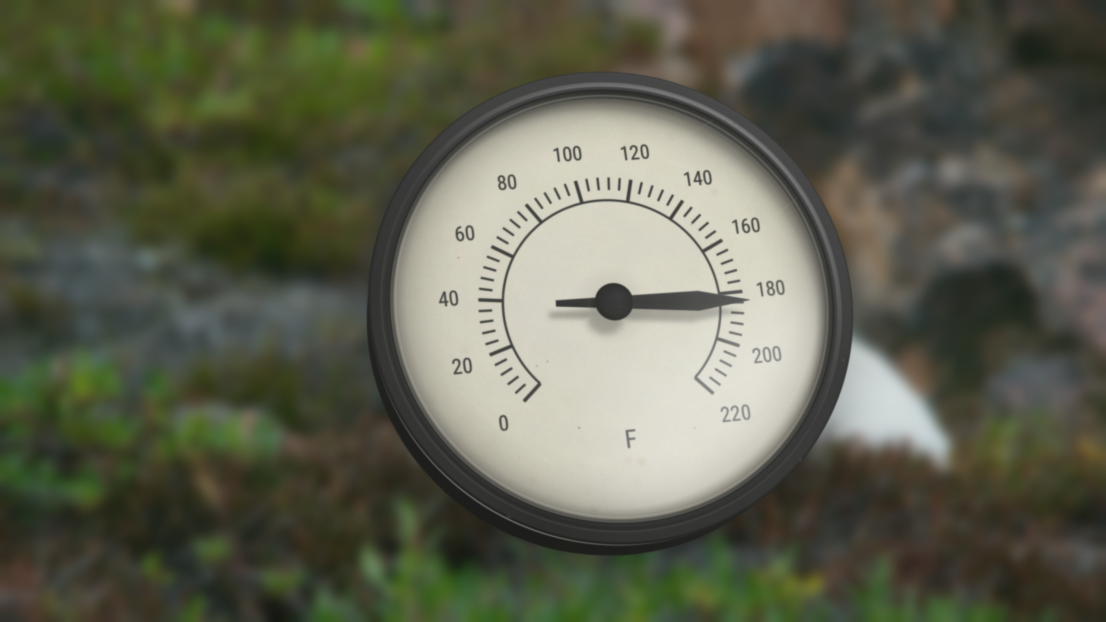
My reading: 184
